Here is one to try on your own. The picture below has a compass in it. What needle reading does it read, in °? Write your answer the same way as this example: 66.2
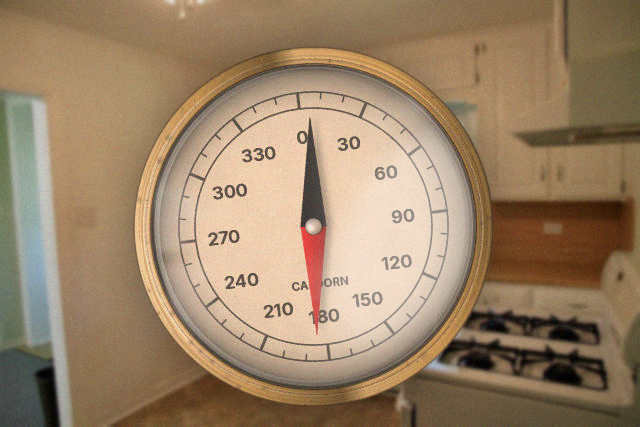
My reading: 185
